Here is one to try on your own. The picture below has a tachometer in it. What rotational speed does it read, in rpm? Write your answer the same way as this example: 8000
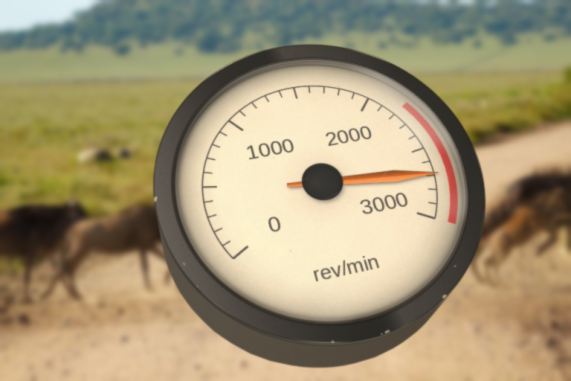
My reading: 2700
